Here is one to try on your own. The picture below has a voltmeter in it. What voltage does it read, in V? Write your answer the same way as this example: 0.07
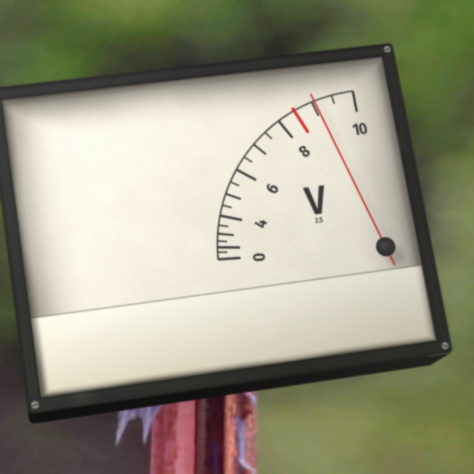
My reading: 9
